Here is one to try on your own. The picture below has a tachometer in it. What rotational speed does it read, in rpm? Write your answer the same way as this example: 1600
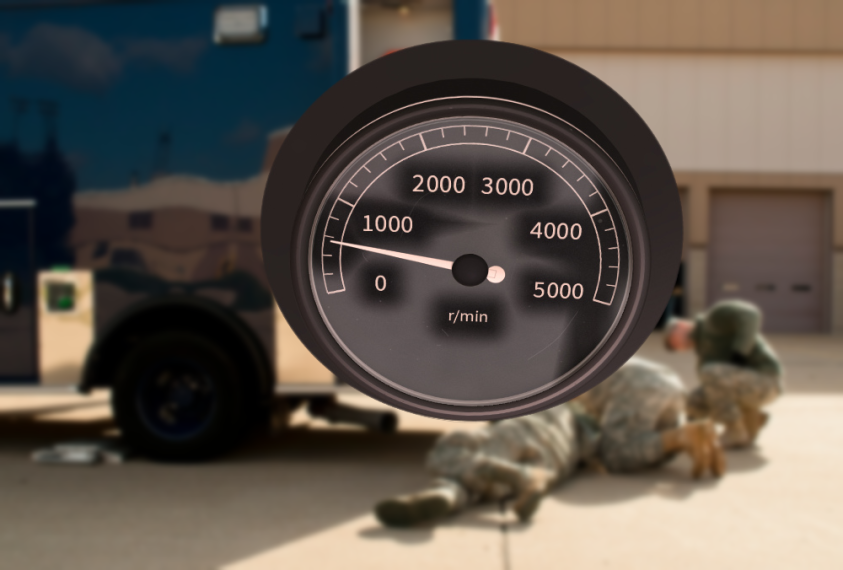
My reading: 600
